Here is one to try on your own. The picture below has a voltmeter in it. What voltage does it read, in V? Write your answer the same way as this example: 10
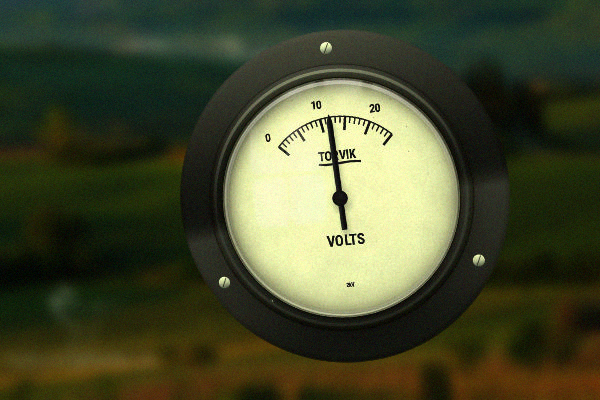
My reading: 12
